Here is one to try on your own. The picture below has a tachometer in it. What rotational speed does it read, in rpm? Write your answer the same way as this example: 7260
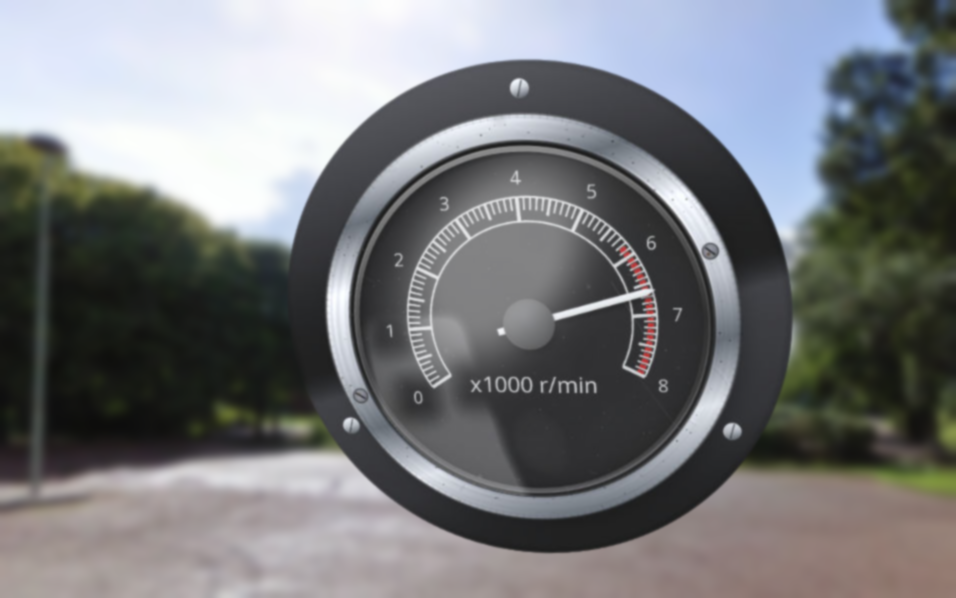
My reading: 6600
